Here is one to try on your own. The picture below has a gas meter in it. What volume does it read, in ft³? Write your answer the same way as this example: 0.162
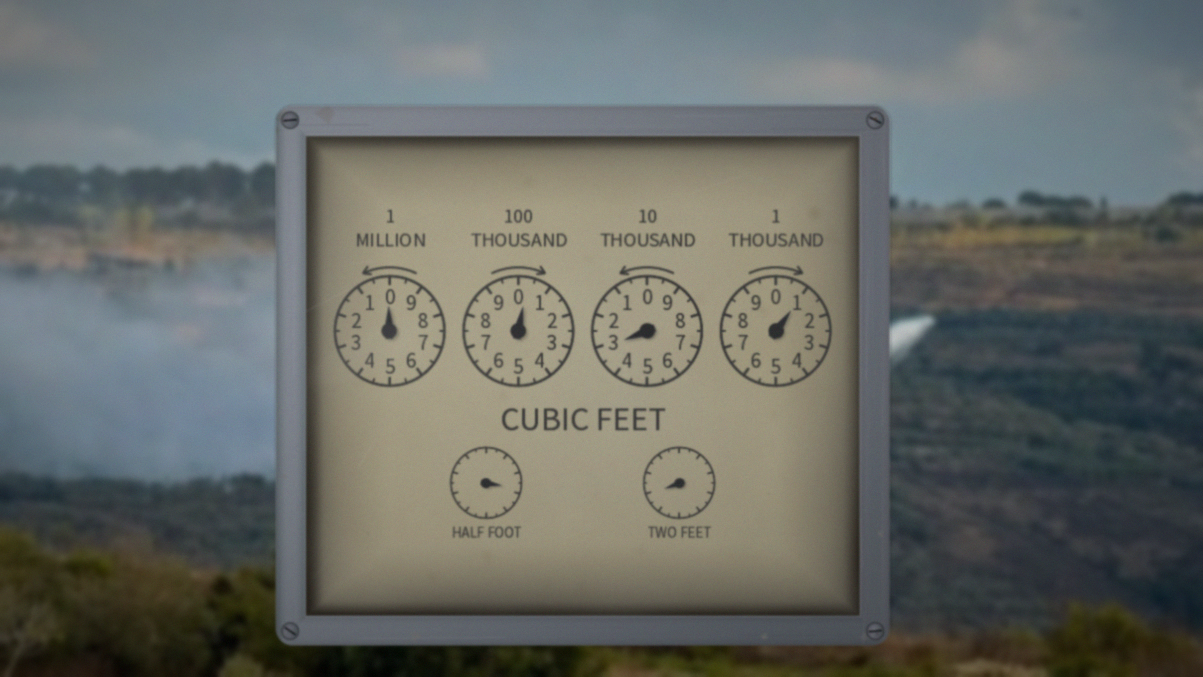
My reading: 3100
